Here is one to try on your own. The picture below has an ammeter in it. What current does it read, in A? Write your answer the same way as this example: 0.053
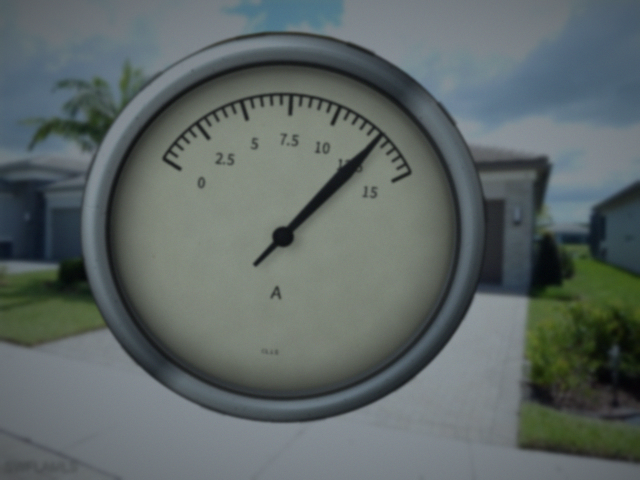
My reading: 12.5
